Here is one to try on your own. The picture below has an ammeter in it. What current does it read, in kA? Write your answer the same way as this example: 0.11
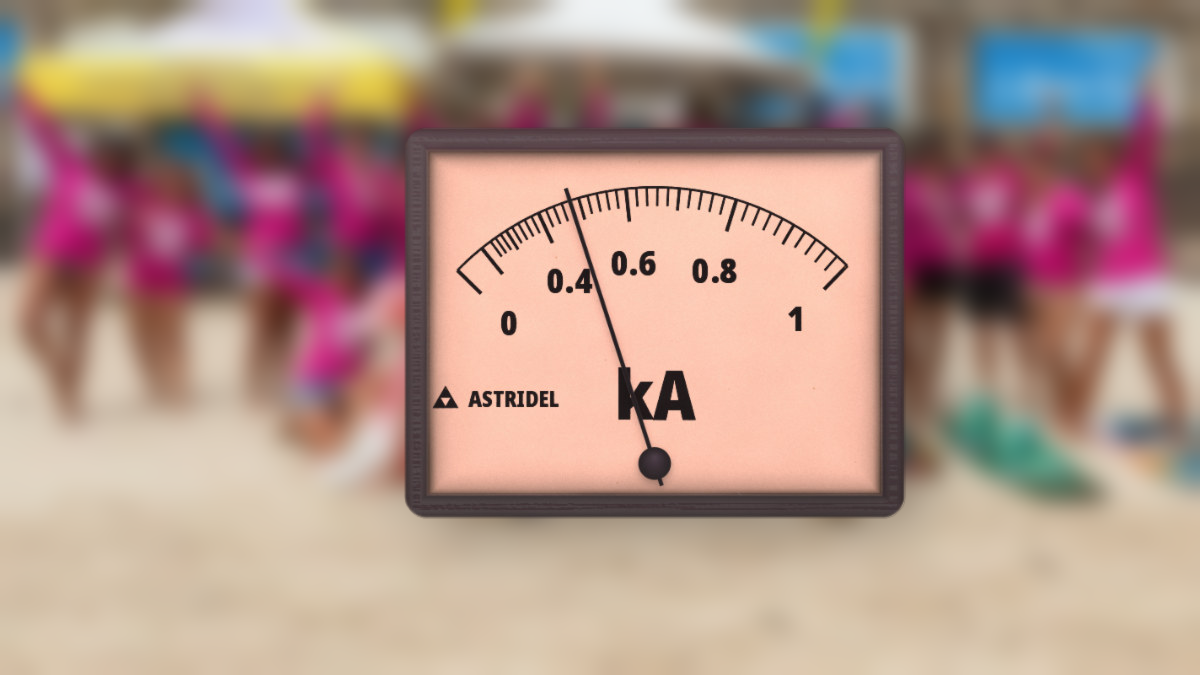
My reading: 0.48
